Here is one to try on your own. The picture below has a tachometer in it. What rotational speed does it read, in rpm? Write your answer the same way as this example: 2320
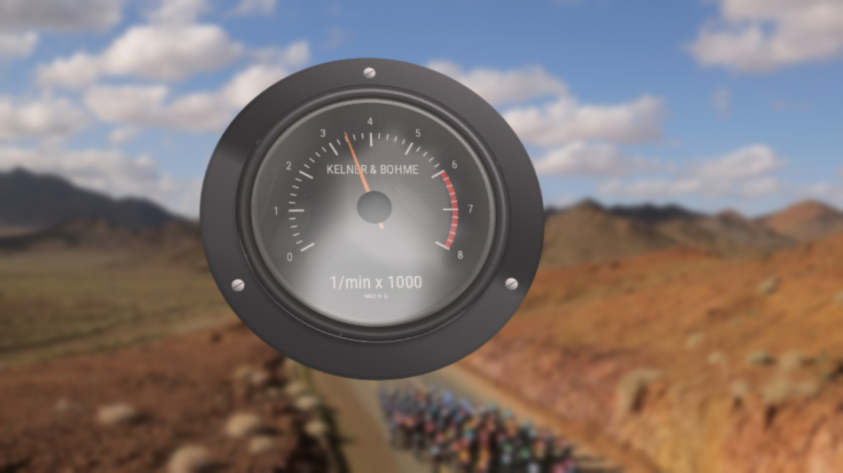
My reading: 3400
